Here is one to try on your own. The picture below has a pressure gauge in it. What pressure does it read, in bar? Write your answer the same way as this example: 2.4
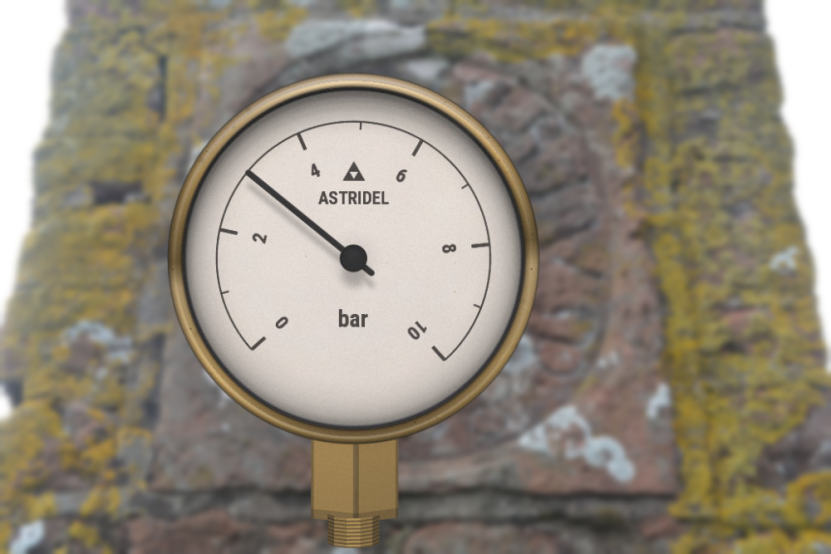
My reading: 3
